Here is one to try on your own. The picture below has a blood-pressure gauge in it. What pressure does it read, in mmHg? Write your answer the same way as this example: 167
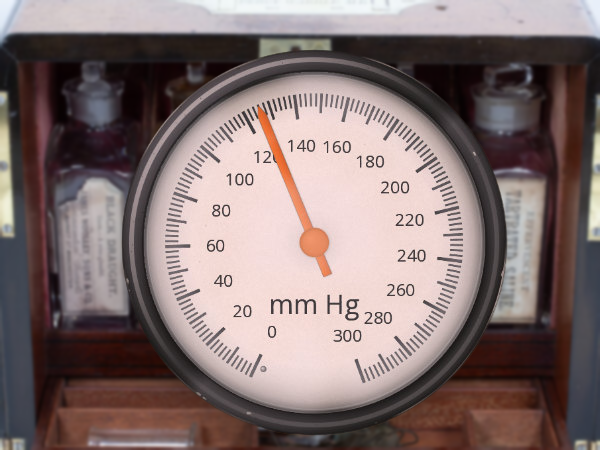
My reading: 126
